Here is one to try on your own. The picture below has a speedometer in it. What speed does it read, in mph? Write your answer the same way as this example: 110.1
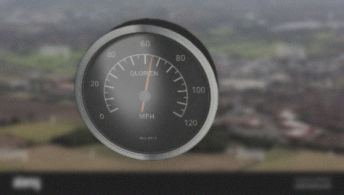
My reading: 65
